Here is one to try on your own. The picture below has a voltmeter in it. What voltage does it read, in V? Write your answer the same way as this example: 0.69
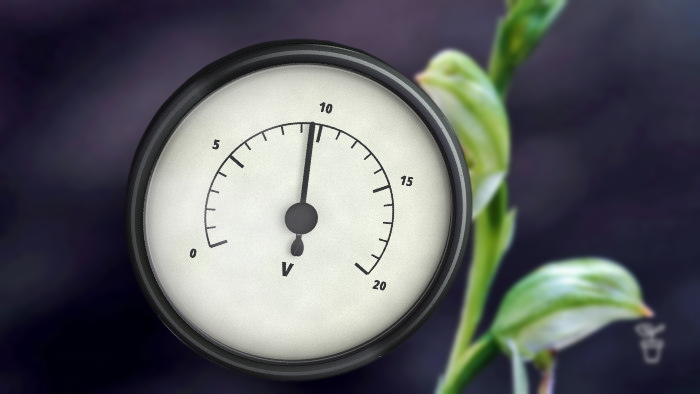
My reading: 9.5
